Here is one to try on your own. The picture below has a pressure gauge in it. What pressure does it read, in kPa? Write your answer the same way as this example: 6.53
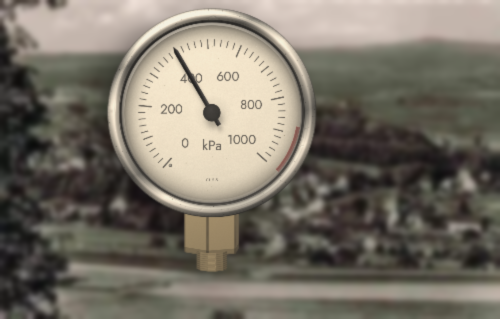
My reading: 400
